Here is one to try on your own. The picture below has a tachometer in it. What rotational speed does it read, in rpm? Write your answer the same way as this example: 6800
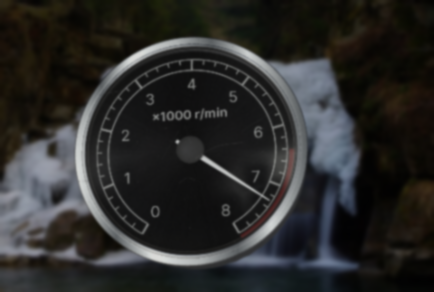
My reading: 7300
